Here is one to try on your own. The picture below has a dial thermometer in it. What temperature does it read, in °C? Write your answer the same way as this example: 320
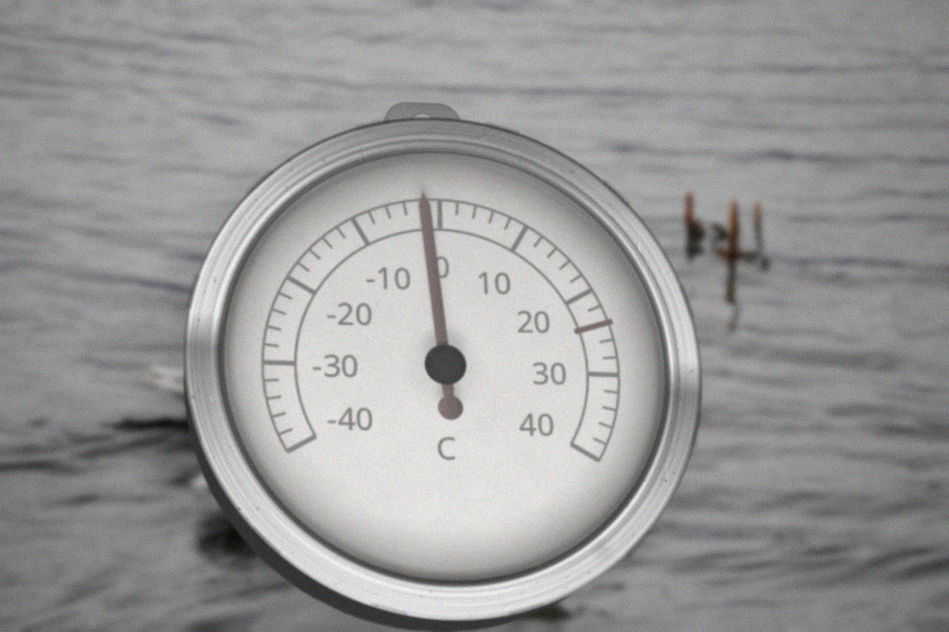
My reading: -2
